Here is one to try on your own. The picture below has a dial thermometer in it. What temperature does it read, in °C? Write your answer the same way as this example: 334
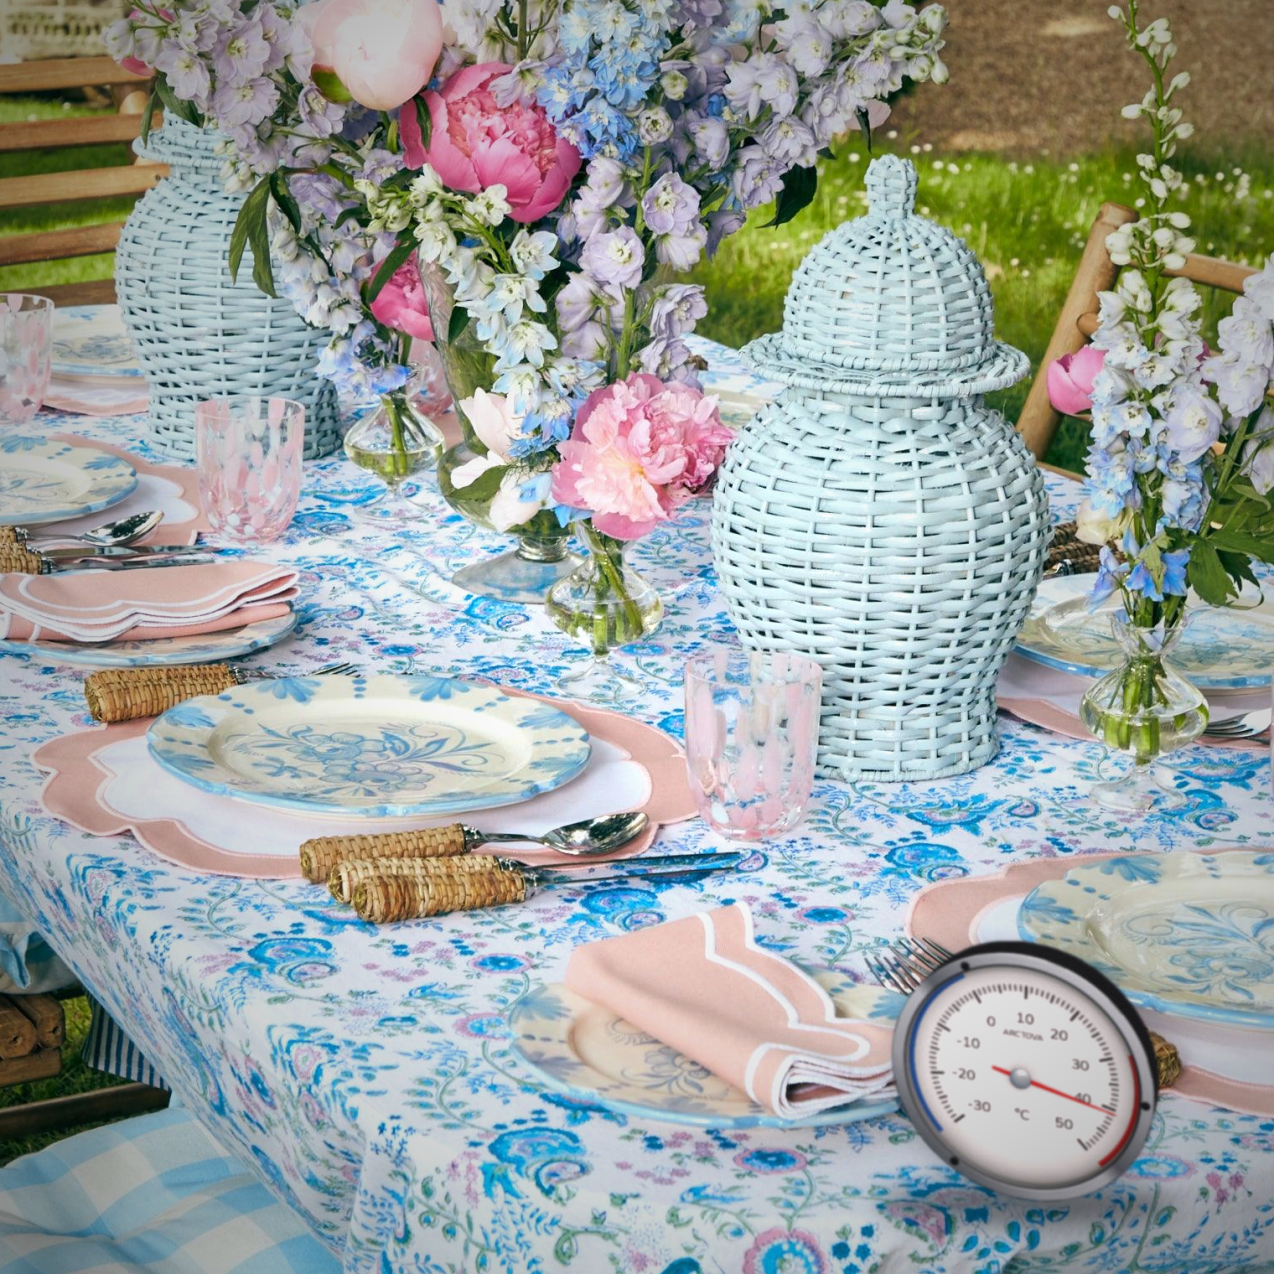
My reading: 40
